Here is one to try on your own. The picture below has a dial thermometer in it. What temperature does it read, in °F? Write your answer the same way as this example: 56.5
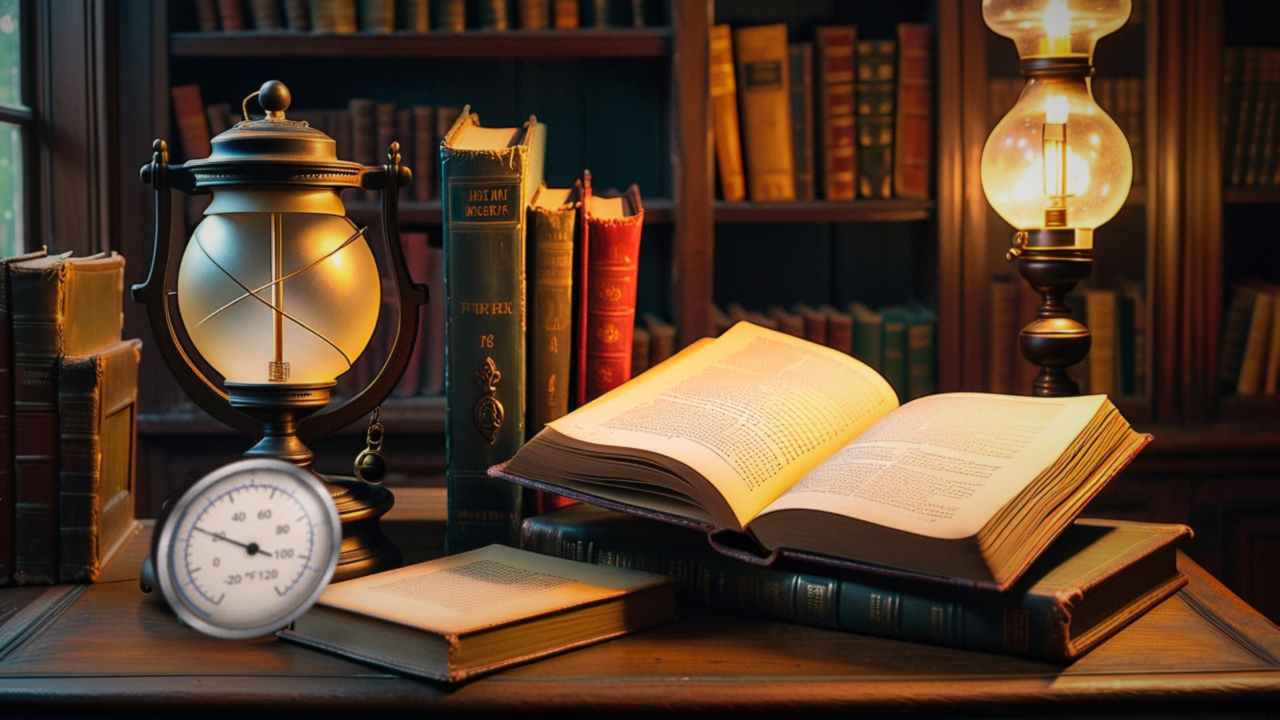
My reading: 20
